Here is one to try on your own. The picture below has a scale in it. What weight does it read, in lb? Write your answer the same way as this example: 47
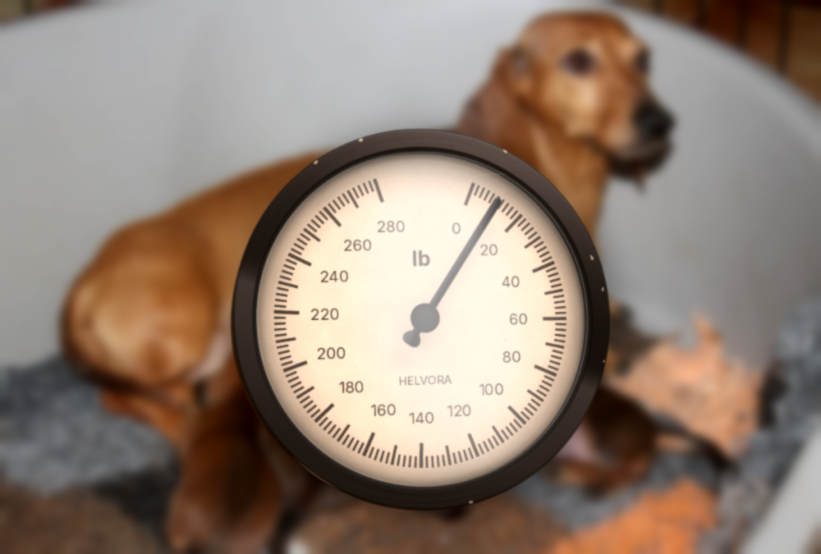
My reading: 10
